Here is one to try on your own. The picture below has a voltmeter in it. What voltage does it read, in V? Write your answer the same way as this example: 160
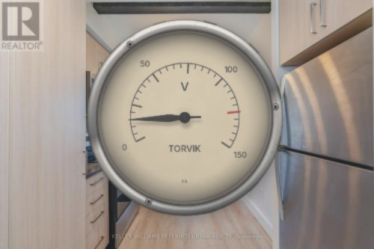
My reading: 15
